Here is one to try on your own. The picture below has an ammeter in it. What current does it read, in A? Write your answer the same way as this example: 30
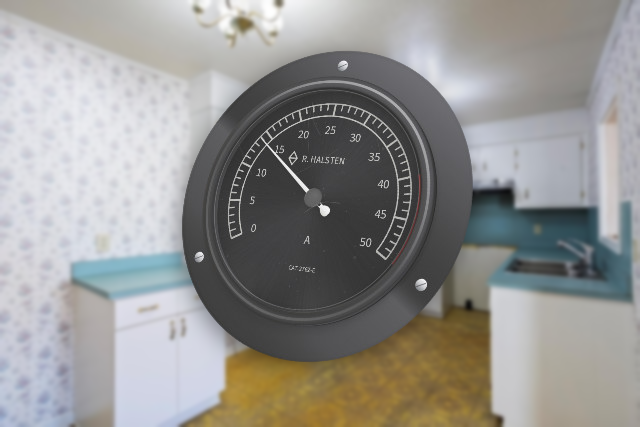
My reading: 14
